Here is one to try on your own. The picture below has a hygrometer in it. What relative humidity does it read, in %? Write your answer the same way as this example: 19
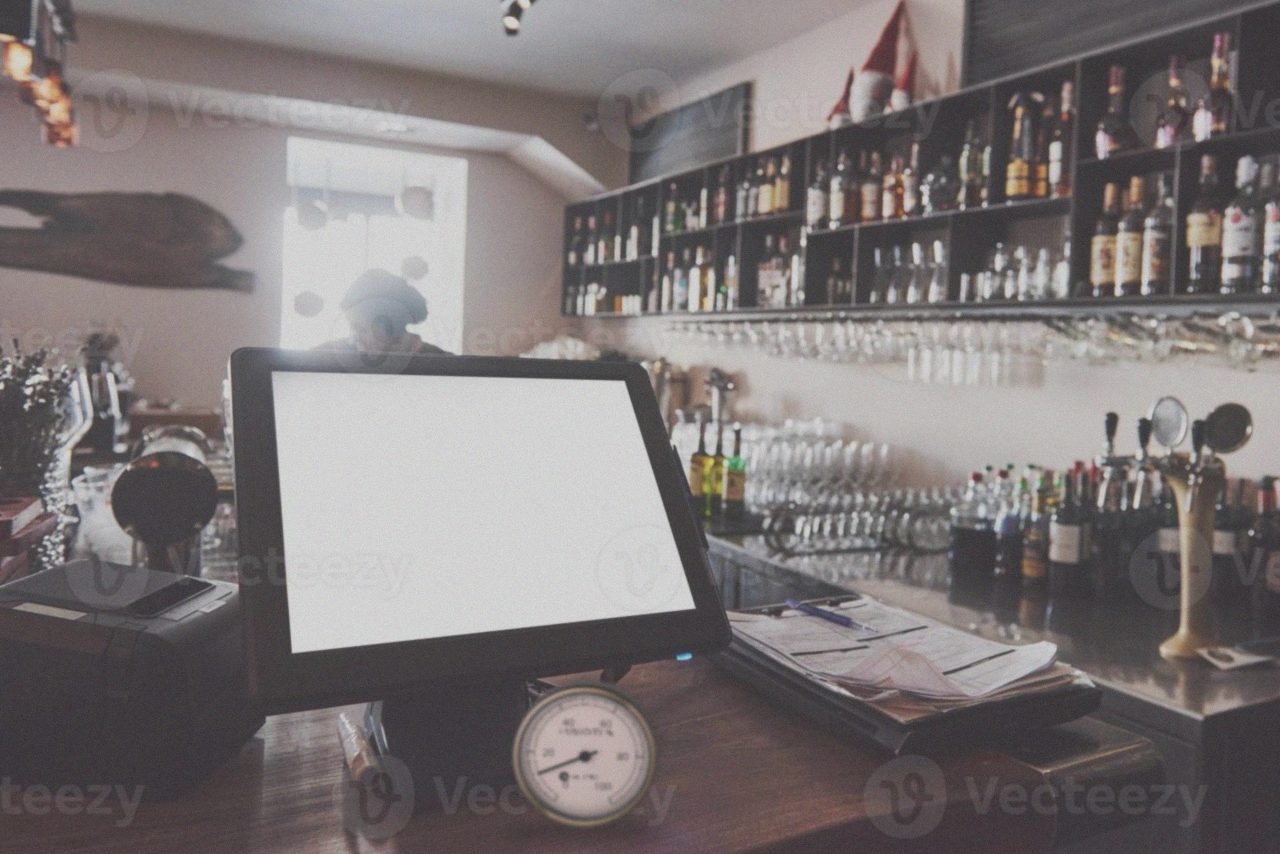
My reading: 12
